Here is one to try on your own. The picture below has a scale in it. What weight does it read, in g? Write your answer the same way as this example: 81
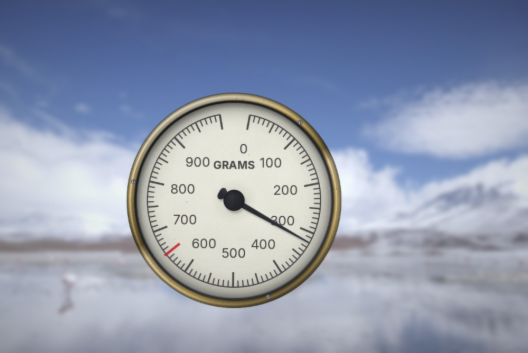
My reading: 320
